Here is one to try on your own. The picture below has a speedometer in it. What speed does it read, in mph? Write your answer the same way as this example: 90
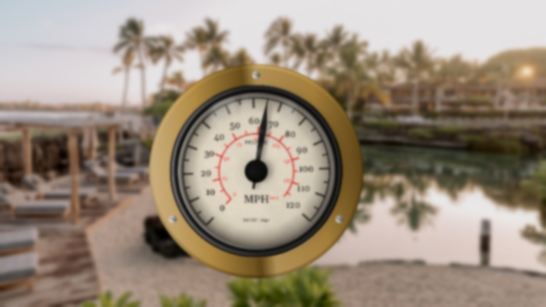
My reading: 65
